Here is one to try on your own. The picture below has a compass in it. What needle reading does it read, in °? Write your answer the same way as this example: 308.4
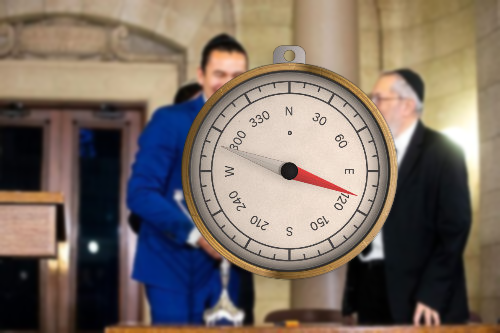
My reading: 110
